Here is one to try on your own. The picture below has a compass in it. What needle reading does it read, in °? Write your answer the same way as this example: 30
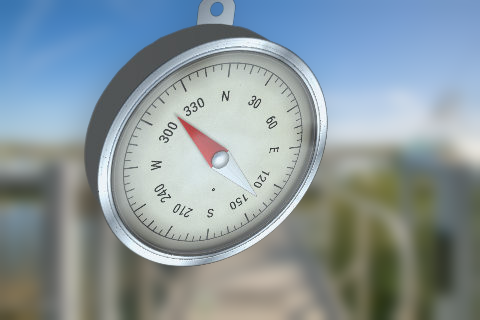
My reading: 315
